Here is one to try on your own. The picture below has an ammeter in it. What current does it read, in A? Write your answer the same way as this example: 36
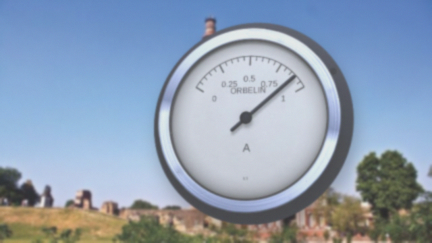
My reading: 0.9
